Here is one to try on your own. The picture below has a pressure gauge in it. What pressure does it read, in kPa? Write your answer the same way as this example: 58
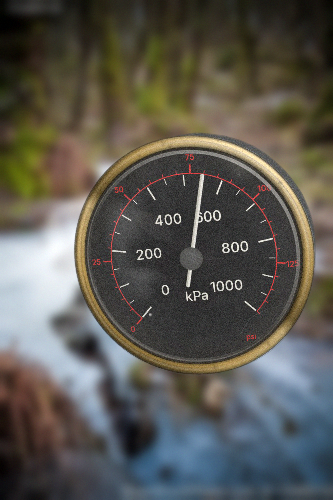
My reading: 550
